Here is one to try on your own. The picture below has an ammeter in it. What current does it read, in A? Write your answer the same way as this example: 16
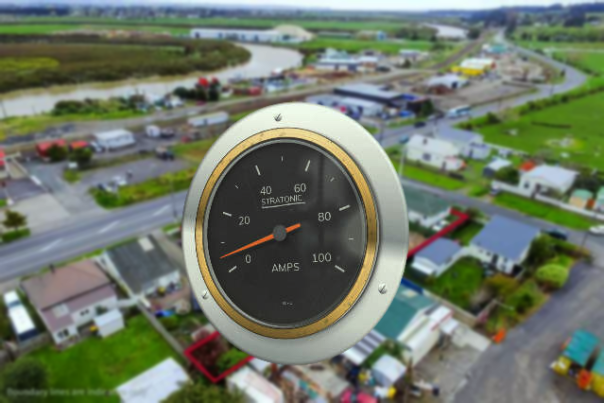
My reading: 5
